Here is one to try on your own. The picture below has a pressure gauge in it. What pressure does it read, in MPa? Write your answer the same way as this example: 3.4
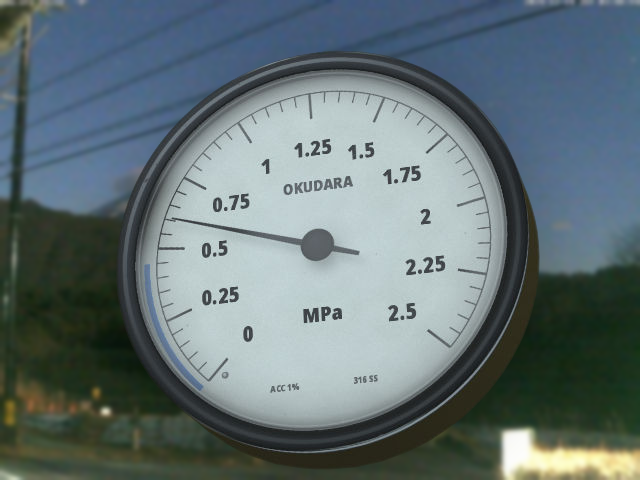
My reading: 0.6
